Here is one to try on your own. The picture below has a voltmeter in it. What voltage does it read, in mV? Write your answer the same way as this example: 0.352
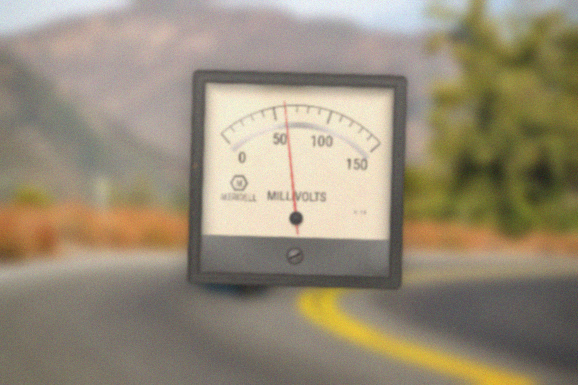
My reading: 60
